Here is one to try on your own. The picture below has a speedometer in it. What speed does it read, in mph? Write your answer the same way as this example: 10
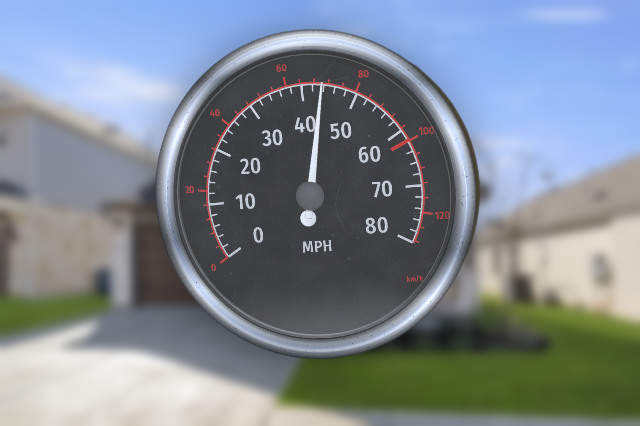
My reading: 44
